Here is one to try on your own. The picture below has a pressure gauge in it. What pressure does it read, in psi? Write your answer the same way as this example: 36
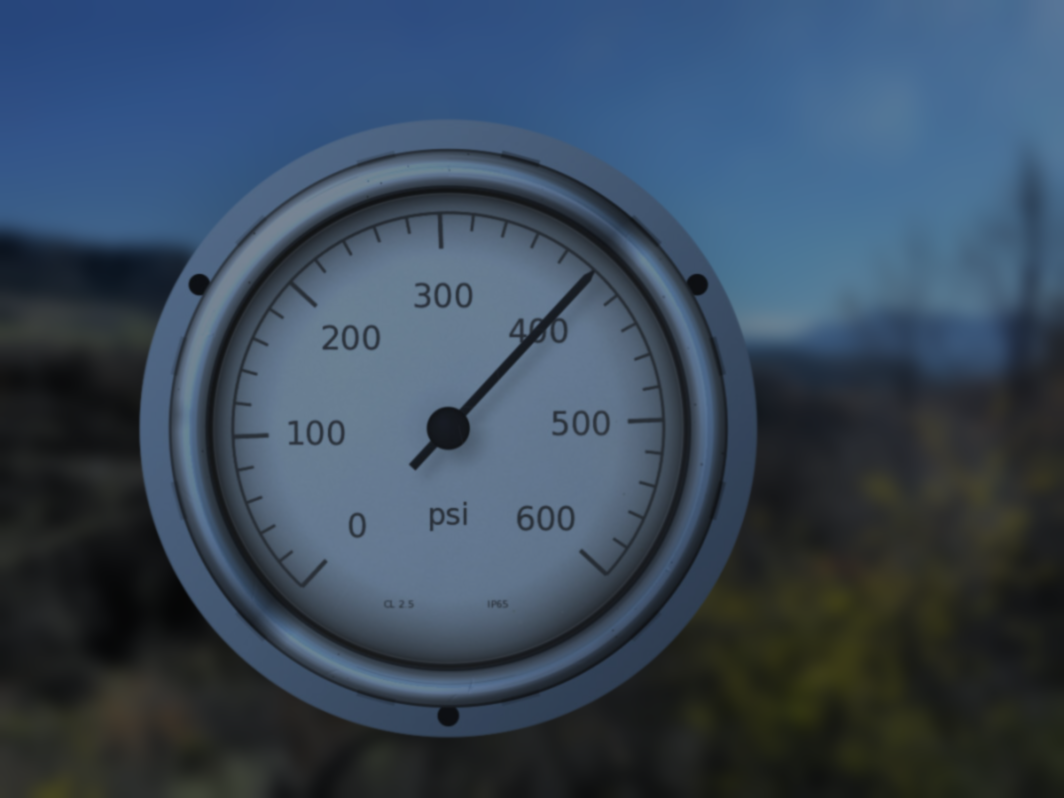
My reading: 400
